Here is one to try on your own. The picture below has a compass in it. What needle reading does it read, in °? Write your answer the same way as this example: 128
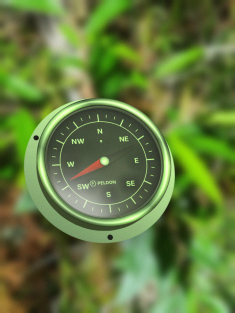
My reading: 245
